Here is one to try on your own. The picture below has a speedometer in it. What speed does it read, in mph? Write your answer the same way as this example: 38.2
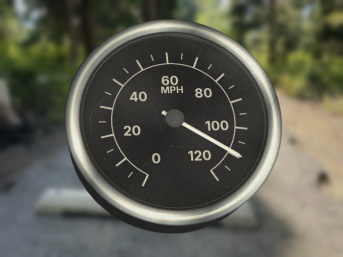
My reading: 110
